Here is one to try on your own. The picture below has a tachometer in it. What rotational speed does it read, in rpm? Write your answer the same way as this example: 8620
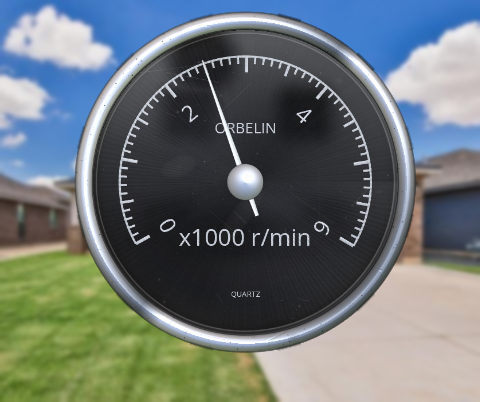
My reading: 2500
